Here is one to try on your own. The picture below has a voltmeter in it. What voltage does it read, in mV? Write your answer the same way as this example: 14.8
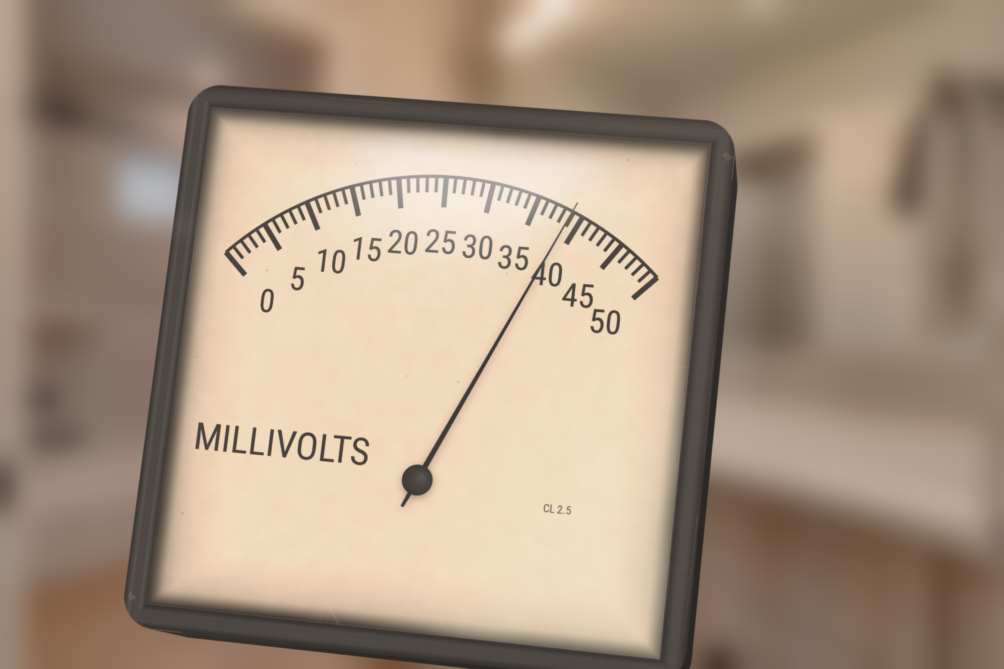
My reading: 39
